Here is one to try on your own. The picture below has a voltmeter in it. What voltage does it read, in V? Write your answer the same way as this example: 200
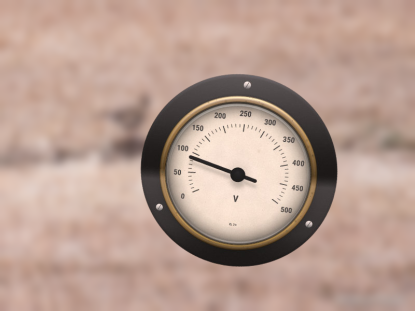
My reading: 90
